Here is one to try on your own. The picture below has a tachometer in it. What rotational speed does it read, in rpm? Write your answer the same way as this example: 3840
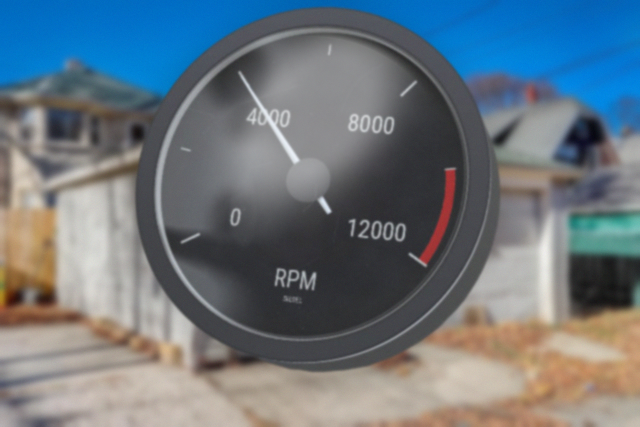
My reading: 4000
